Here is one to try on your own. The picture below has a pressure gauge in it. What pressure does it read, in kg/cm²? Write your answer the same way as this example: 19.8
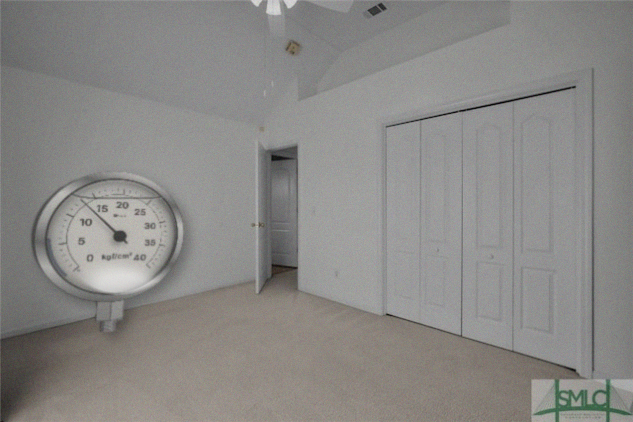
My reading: 13
